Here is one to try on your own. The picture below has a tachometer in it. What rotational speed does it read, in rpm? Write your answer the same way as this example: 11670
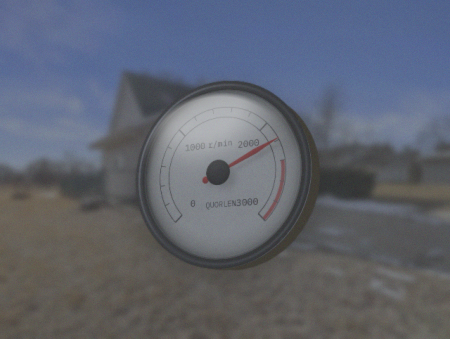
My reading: 2200
